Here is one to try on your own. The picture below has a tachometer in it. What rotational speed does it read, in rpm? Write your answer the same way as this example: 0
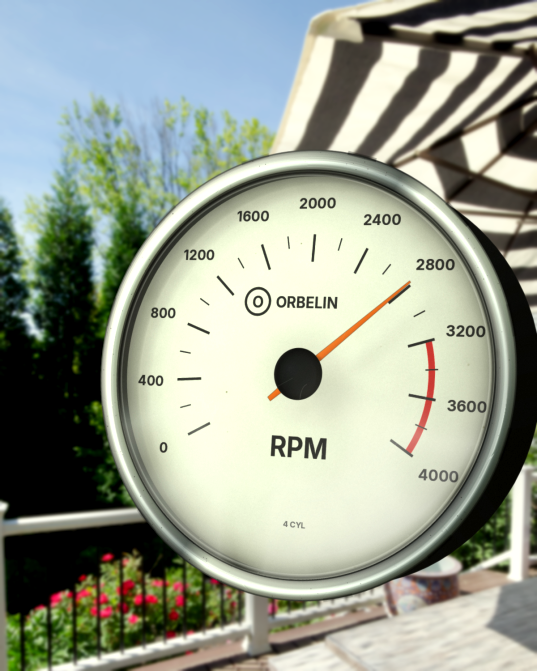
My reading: 2800
